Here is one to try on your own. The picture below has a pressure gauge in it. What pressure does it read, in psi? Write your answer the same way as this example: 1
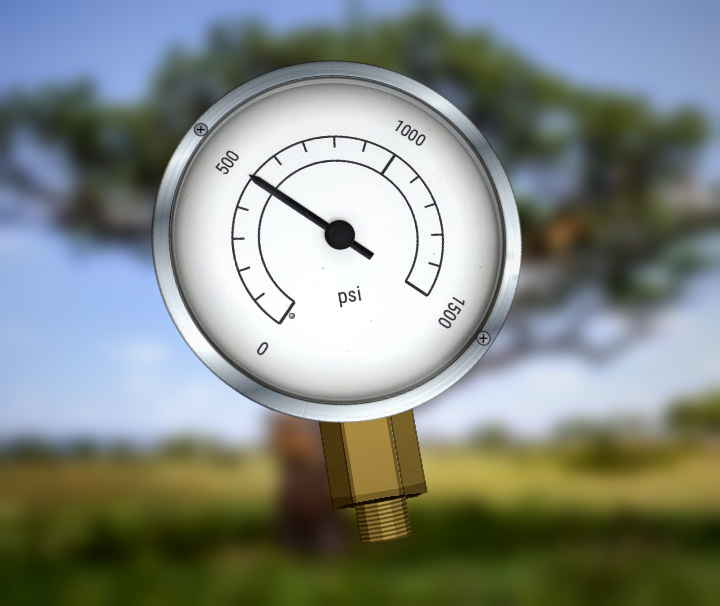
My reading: 500
